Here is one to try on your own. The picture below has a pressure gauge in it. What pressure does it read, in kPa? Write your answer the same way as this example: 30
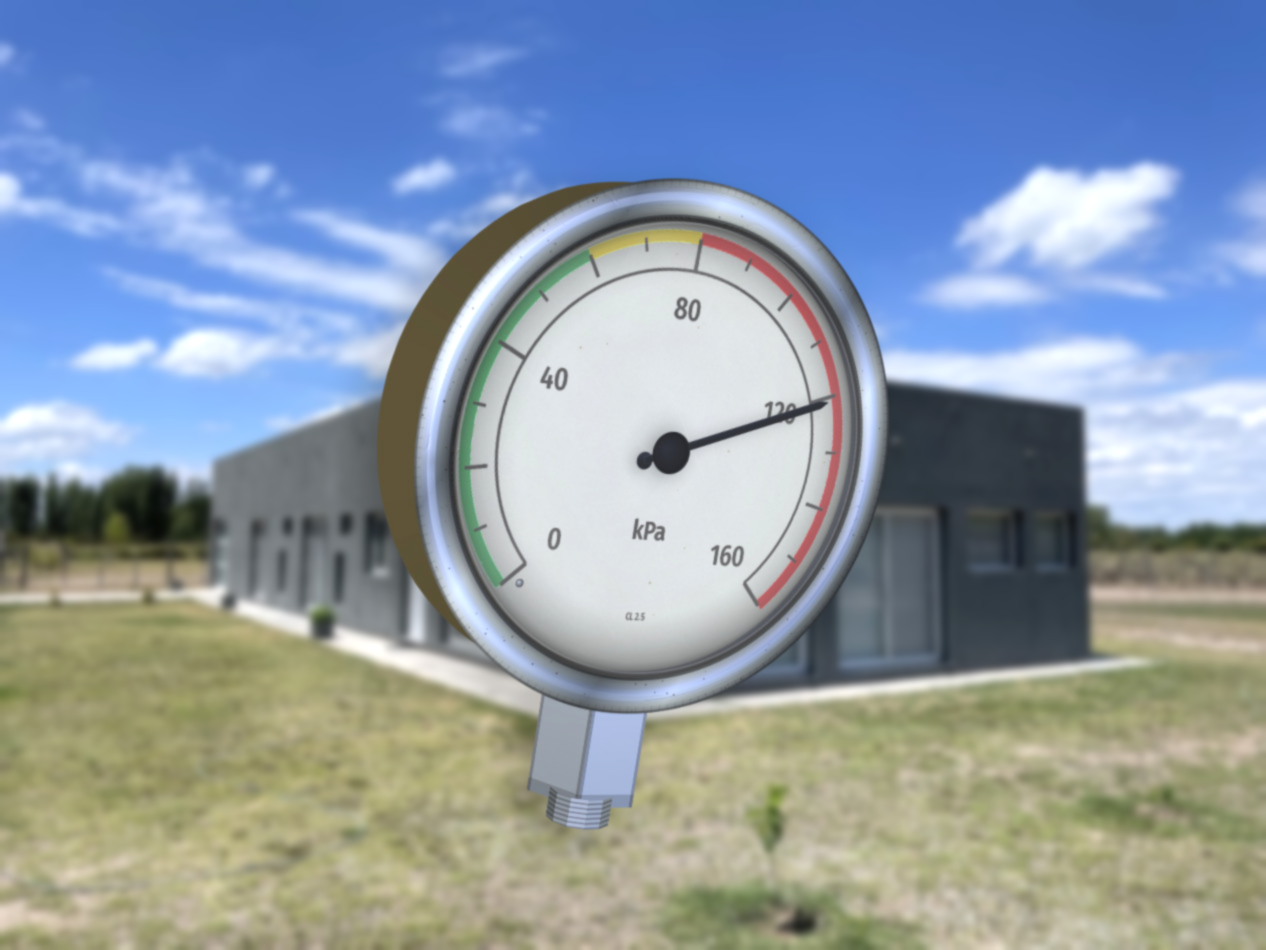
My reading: 120
